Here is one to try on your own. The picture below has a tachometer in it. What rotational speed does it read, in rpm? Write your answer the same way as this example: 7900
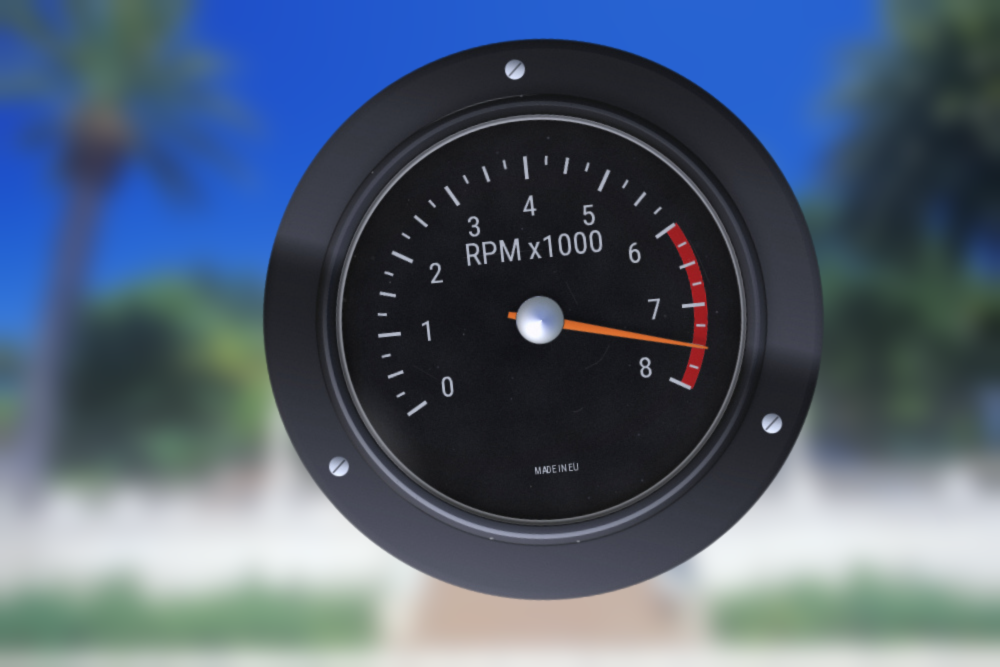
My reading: 7500
